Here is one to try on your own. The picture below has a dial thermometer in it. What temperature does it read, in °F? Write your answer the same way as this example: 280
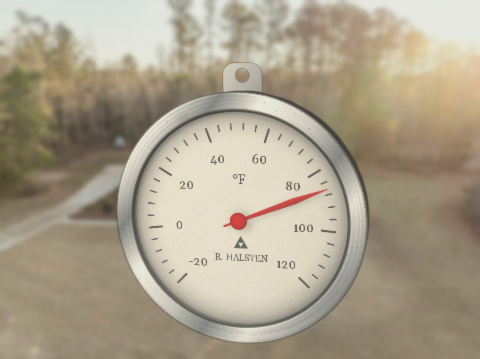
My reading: 86
